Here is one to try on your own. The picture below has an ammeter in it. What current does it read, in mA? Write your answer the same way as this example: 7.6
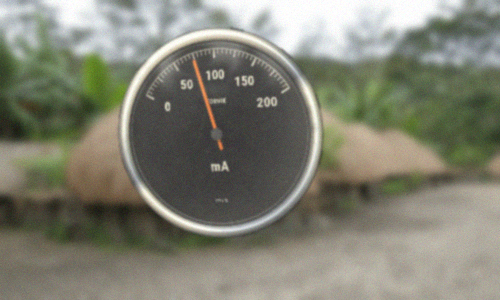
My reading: 75
